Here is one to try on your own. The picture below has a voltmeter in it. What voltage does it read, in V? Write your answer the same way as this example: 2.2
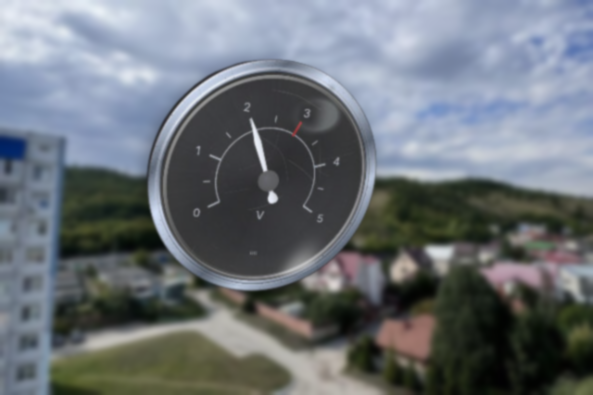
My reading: 2
